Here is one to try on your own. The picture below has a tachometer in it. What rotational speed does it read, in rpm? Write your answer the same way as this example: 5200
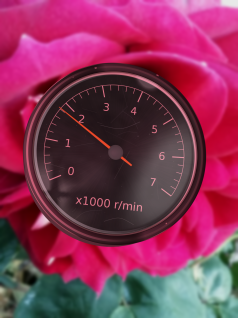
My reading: 1800
